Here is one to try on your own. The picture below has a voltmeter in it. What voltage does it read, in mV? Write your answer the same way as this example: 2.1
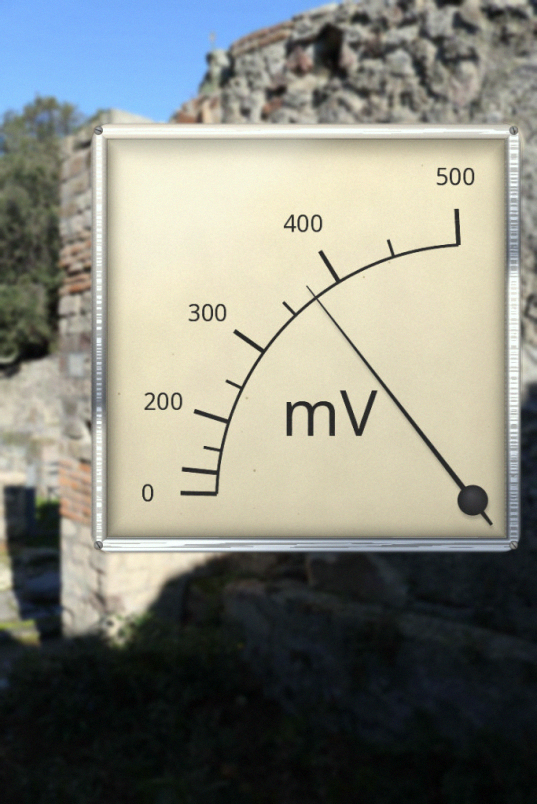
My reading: 375
